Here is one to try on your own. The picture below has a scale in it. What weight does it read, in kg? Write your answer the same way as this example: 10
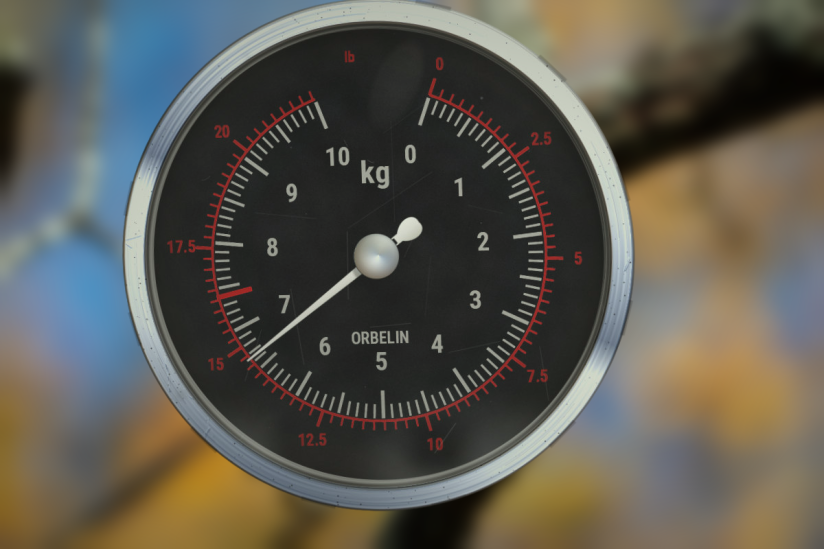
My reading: 6.65
